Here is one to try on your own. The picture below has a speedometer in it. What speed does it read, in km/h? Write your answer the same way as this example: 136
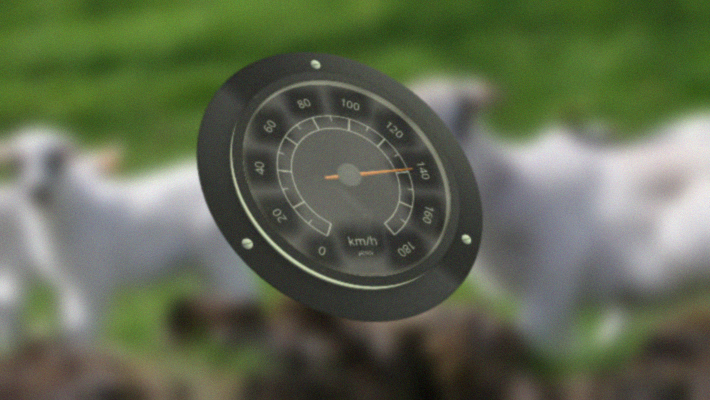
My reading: 140
